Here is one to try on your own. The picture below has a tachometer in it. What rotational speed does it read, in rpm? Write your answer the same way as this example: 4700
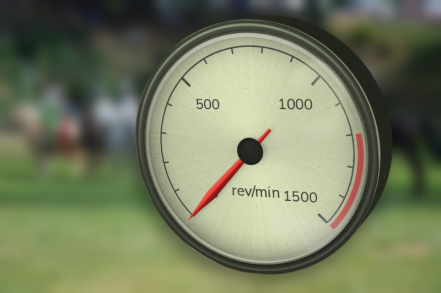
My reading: 0
